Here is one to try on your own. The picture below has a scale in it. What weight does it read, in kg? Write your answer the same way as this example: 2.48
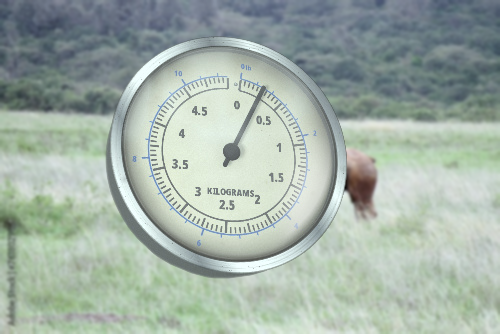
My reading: 0.25
